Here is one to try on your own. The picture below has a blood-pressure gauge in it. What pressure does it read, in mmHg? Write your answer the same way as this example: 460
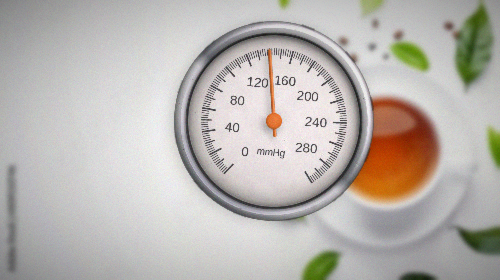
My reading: 140
